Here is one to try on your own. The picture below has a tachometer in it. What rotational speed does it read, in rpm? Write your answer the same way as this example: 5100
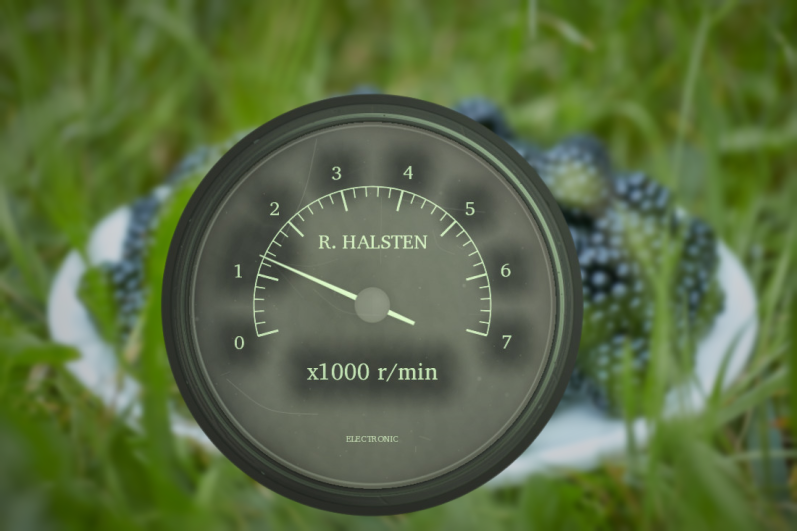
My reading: 1300
